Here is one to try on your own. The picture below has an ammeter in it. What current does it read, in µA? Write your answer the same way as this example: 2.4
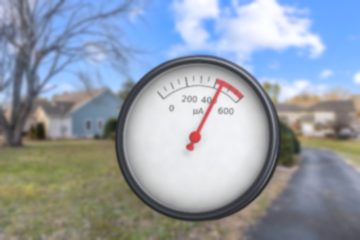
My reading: 450
